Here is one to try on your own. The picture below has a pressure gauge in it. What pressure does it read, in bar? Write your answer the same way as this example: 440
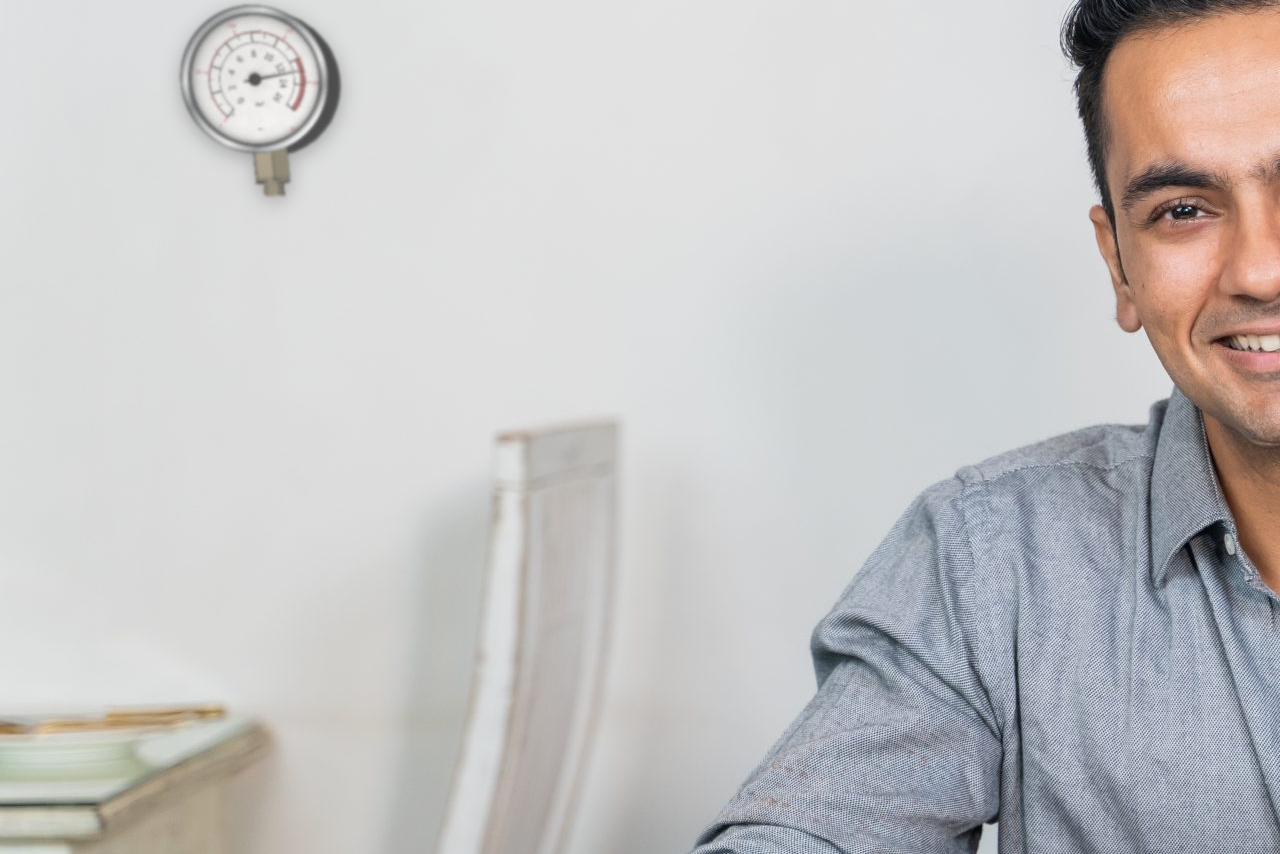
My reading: 13
